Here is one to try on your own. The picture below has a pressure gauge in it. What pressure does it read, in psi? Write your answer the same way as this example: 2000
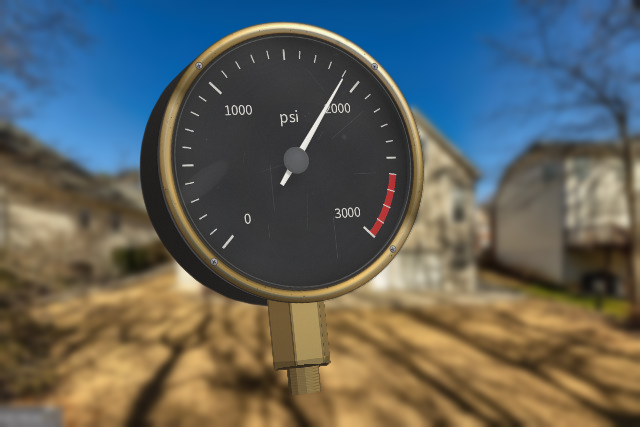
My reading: 1900
